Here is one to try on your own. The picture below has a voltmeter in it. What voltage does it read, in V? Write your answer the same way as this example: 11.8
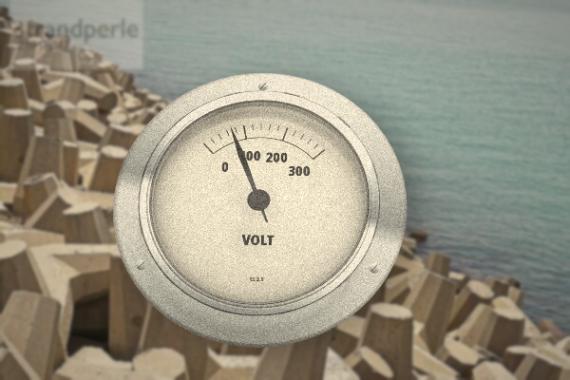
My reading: 70
